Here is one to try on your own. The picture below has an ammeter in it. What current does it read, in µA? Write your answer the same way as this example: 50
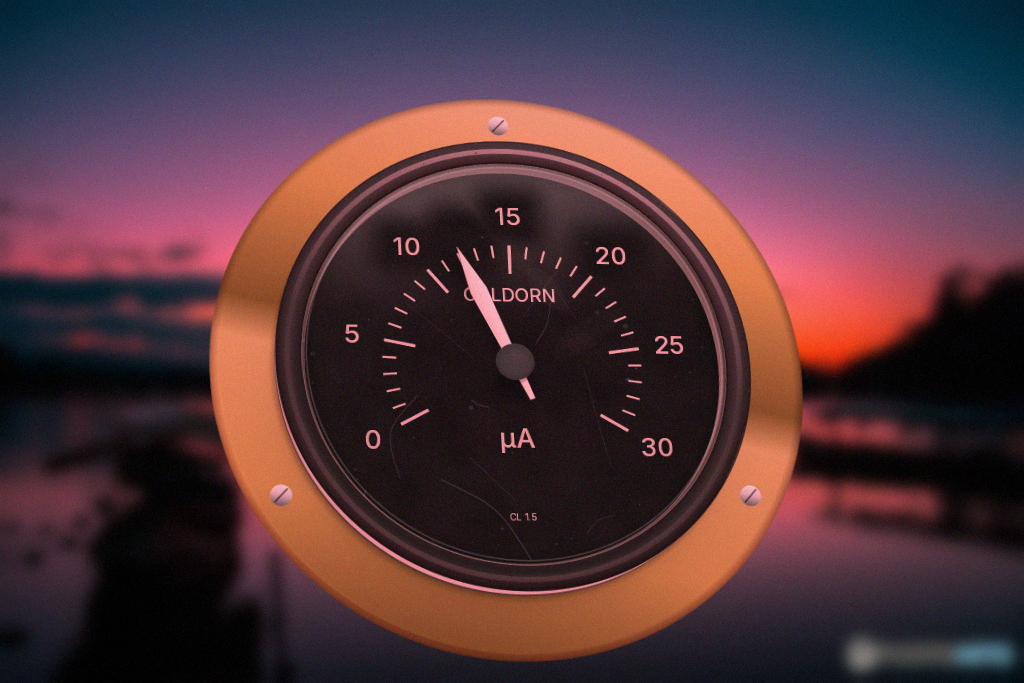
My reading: 12
